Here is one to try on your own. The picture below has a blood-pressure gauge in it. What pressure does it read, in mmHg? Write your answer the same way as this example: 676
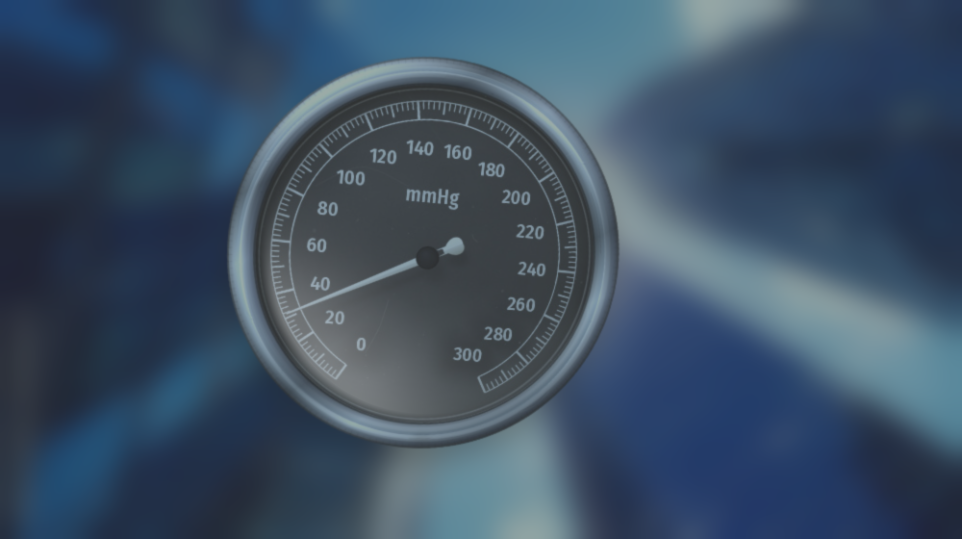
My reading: 32
